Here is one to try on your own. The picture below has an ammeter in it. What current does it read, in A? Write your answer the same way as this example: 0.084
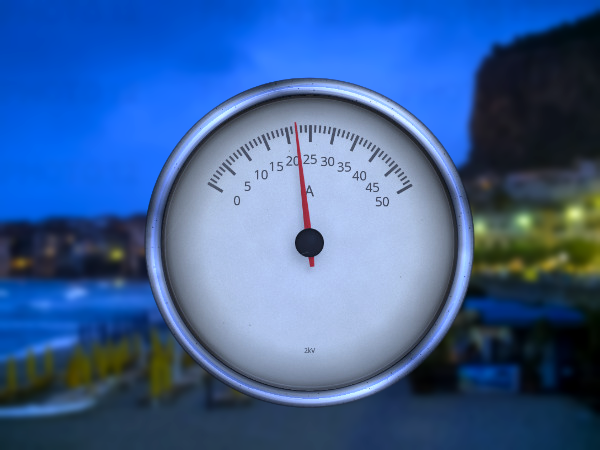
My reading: 22
